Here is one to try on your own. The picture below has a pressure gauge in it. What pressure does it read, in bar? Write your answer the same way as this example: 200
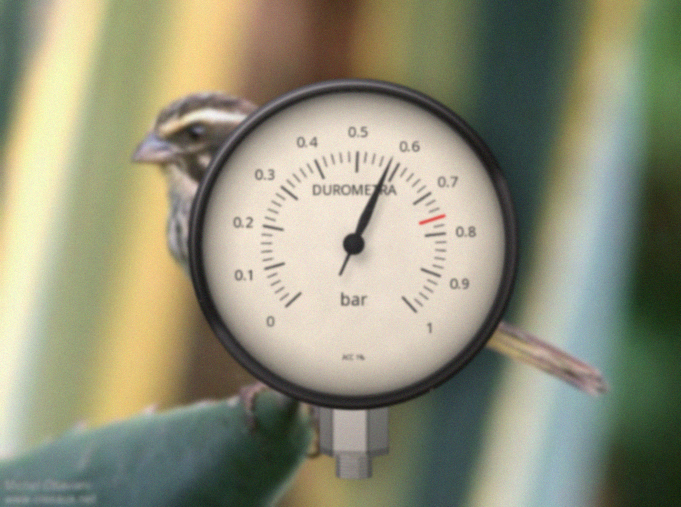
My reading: 0.58
